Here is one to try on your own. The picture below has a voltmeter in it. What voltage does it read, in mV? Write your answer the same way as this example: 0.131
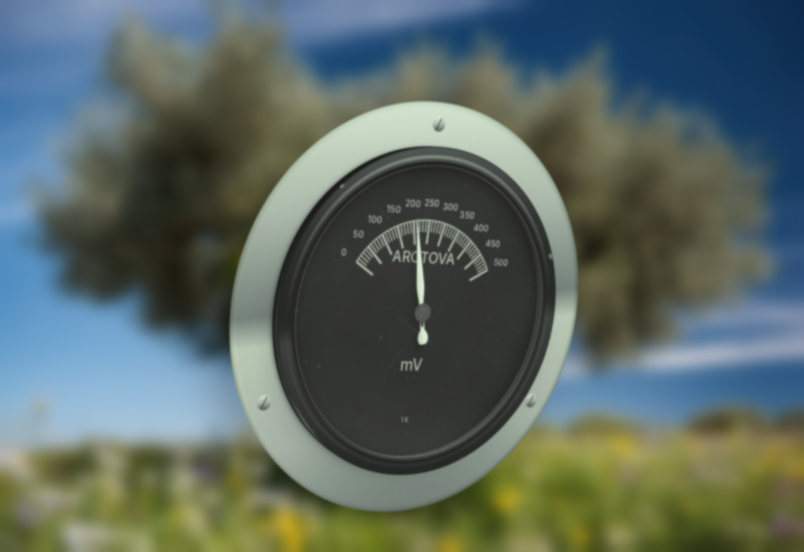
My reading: 200
